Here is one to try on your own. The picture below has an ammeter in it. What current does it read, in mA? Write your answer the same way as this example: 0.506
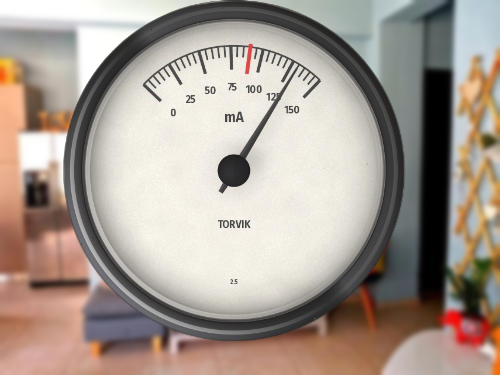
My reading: 130
